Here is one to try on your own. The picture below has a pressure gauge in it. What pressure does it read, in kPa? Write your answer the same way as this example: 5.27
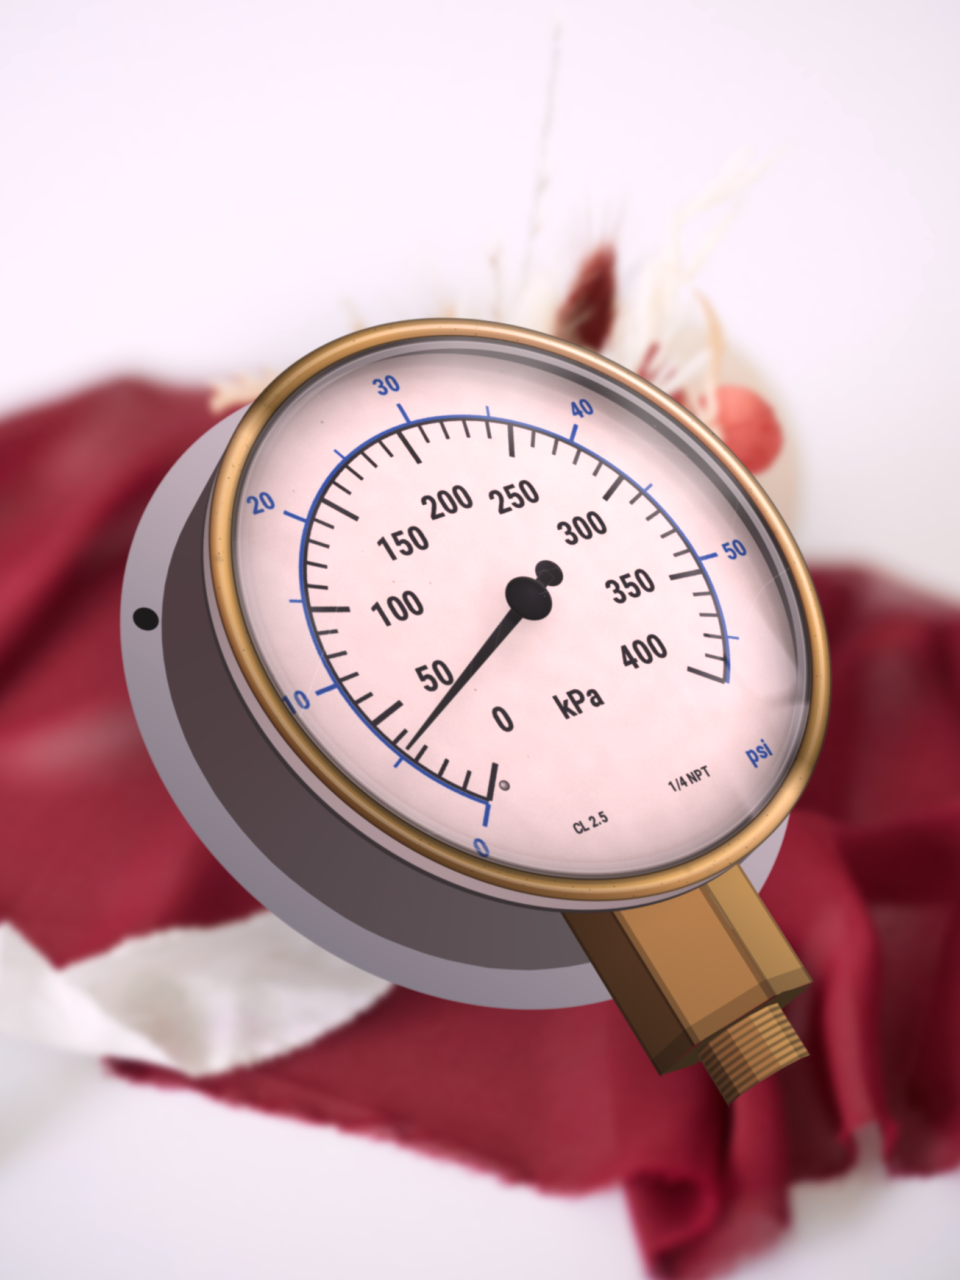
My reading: 35
